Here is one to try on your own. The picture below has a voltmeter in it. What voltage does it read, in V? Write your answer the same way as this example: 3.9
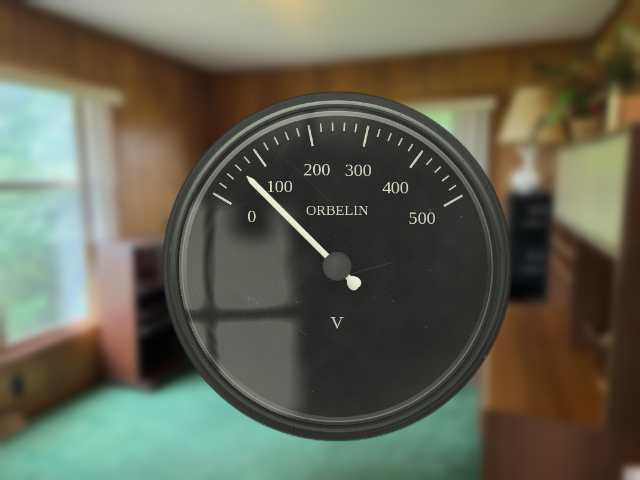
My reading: 60
